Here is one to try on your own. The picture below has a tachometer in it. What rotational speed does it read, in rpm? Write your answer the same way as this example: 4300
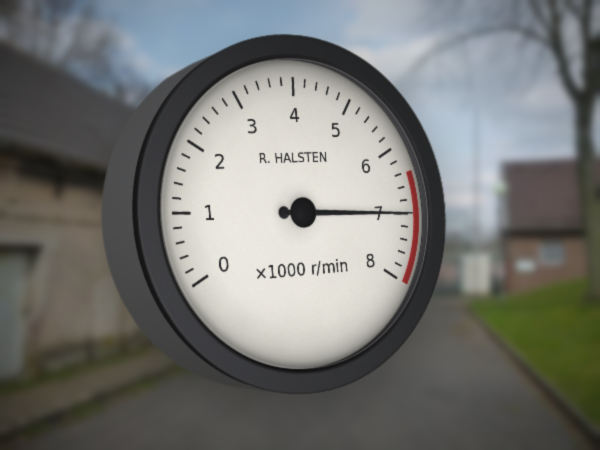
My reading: 7000
